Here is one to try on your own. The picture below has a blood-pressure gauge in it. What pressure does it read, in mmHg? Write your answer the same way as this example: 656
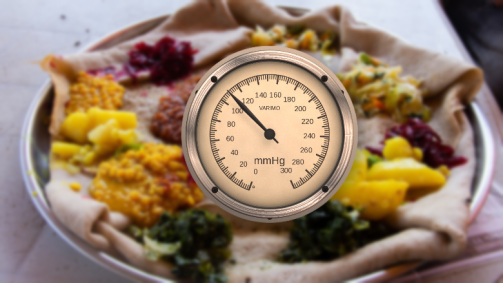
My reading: 110
